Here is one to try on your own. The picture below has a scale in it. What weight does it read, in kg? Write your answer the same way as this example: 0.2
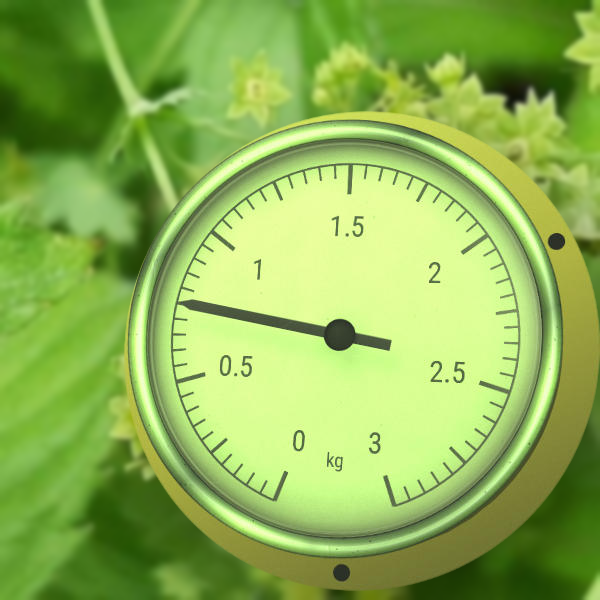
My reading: 0.75
